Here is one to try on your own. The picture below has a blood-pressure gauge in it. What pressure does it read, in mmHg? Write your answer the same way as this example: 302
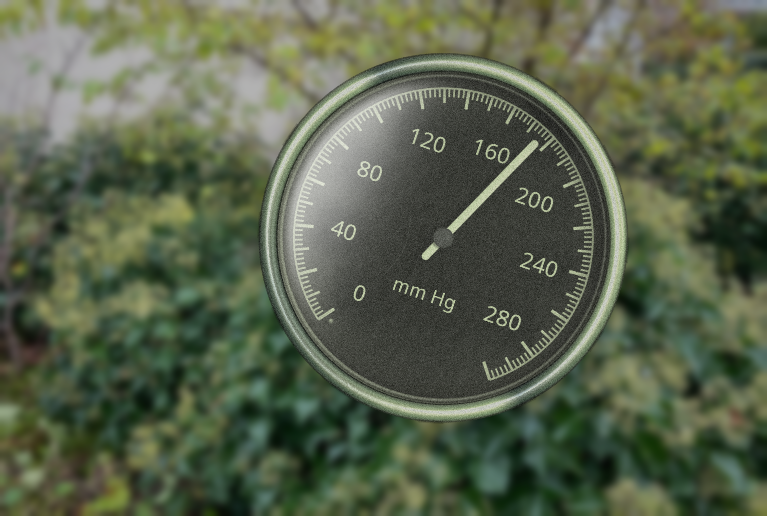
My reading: 176
